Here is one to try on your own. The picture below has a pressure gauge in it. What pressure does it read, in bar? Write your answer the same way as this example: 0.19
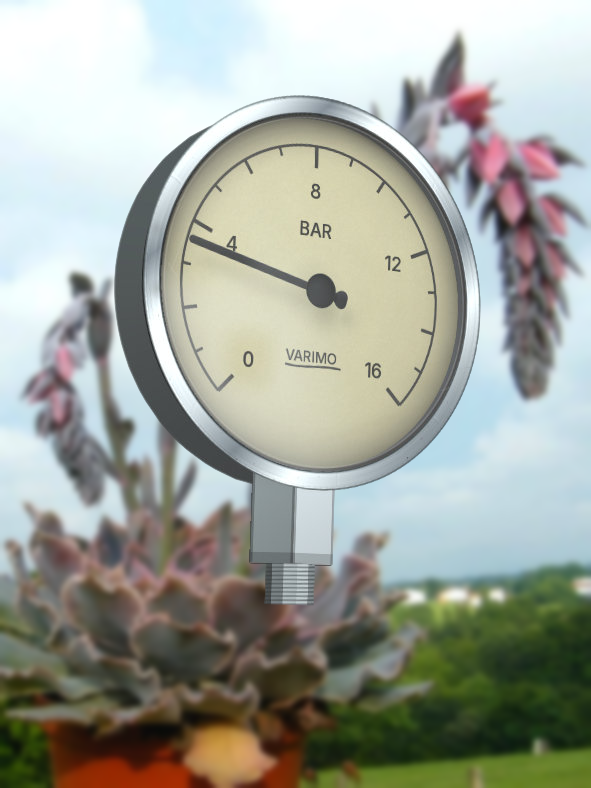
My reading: 3.5
